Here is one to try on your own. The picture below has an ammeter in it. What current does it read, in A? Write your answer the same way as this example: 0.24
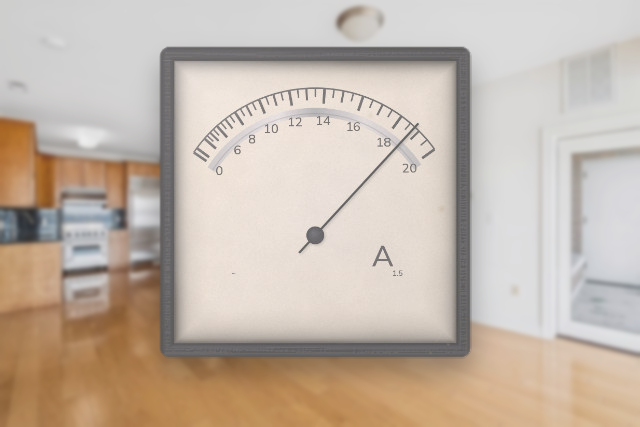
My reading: 18.75
